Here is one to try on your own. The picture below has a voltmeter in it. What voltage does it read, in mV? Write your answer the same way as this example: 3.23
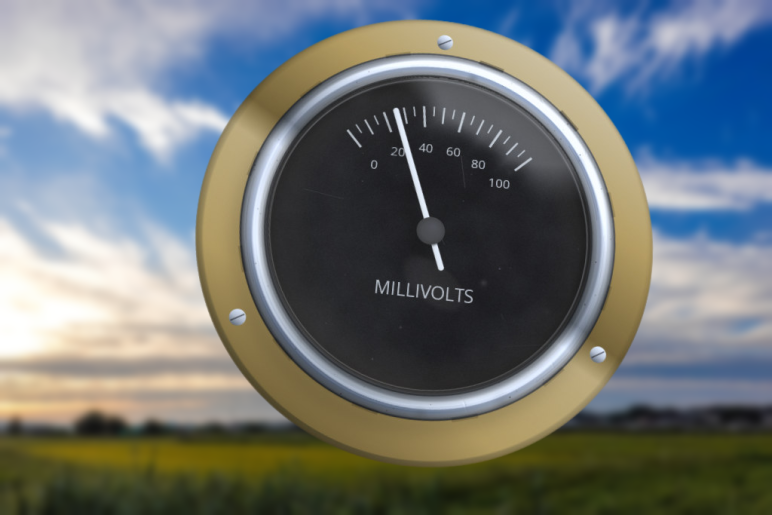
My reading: 25
